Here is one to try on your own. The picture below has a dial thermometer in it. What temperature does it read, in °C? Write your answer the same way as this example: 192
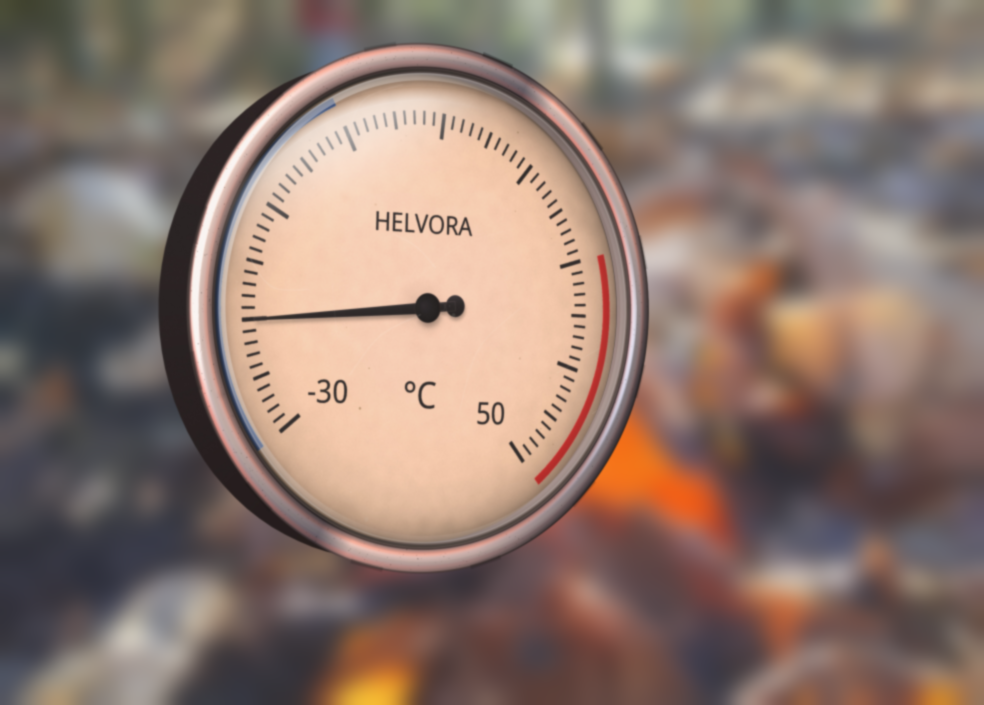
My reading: -20
